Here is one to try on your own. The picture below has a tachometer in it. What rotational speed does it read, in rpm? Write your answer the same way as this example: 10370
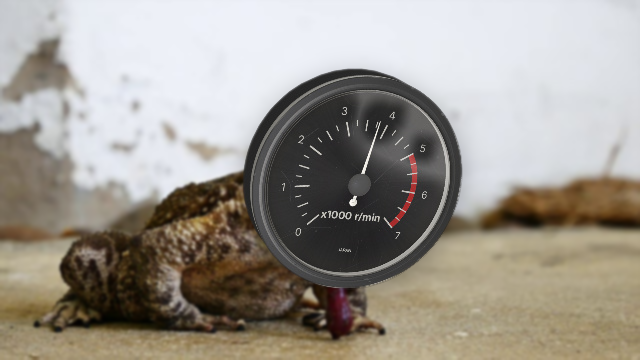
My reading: 3750
